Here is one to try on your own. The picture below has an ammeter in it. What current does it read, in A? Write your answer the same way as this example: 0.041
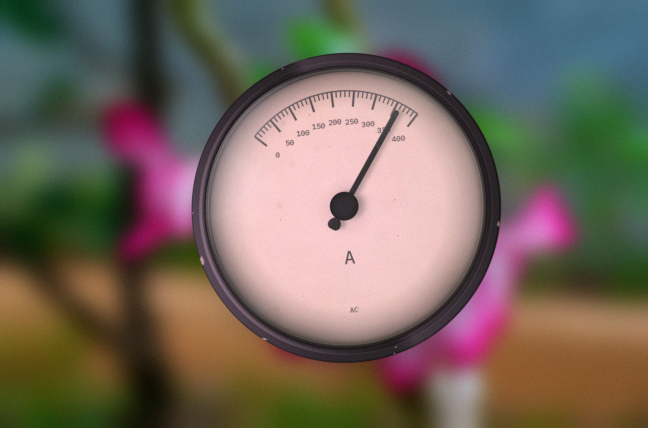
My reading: 360
